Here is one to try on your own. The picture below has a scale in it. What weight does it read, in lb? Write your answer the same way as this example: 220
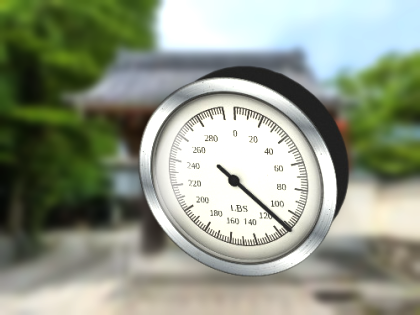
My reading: 110
